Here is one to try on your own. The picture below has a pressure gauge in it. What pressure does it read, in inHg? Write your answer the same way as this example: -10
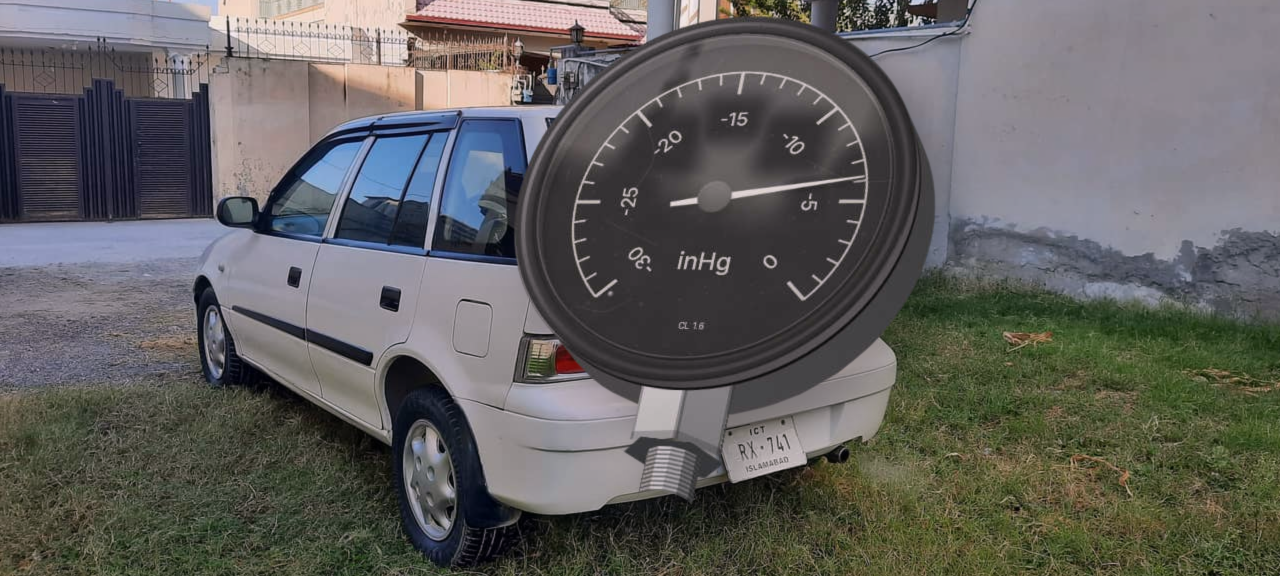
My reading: -6
